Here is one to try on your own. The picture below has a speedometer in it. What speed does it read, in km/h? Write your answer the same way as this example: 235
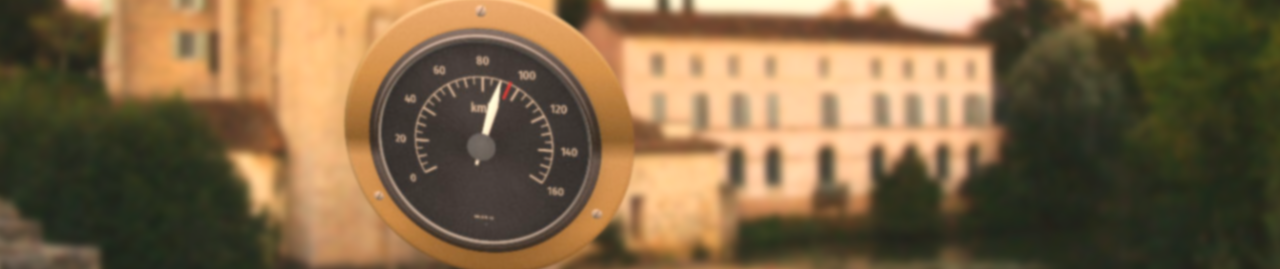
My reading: 90
